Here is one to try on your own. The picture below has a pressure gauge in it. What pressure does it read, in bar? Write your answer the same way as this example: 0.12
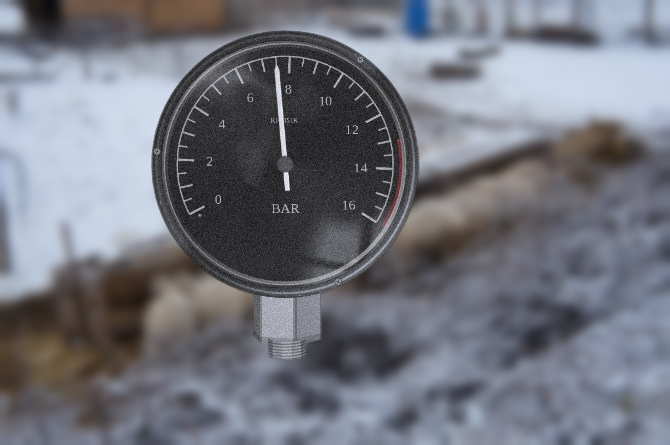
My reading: 7.5
